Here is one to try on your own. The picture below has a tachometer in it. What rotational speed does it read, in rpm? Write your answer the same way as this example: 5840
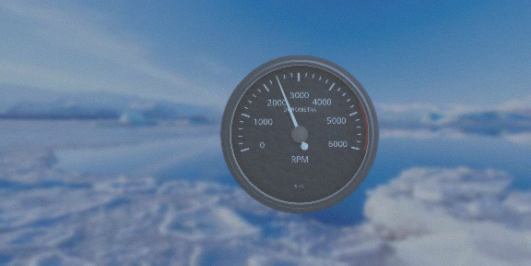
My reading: 2400
